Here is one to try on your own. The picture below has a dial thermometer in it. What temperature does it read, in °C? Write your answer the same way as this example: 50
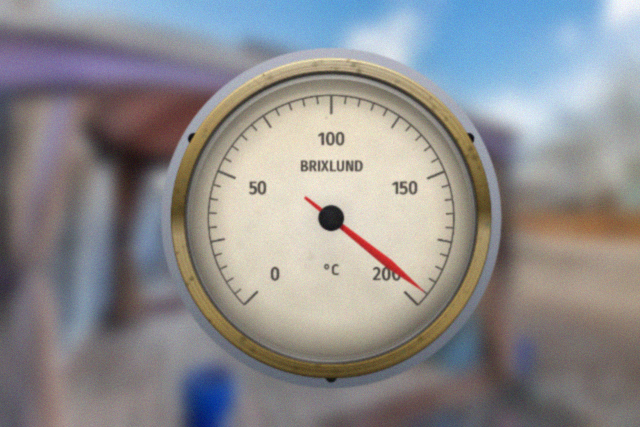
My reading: 195
